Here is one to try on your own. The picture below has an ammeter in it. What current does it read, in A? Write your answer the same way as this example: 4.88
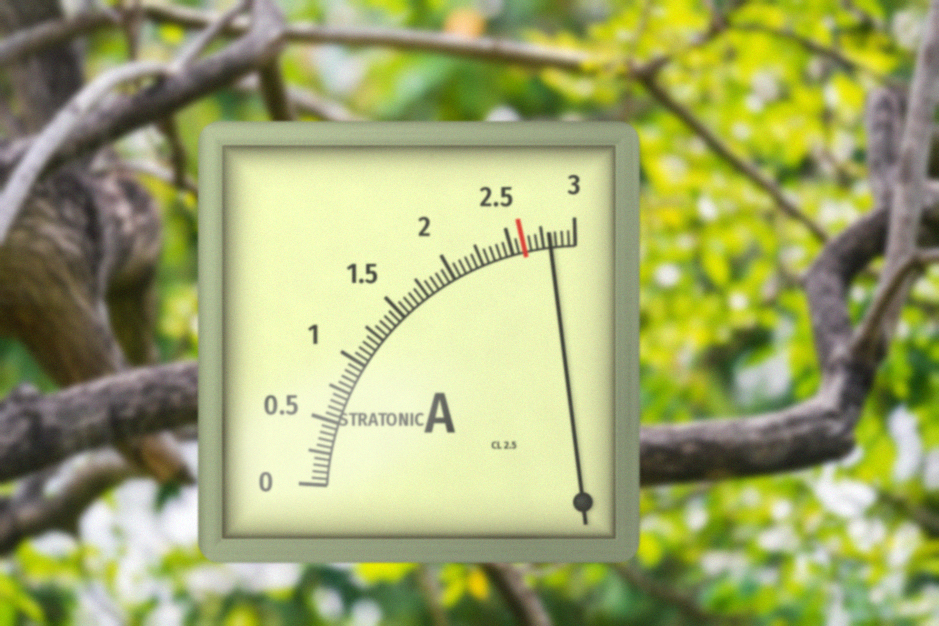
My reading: 2.8
